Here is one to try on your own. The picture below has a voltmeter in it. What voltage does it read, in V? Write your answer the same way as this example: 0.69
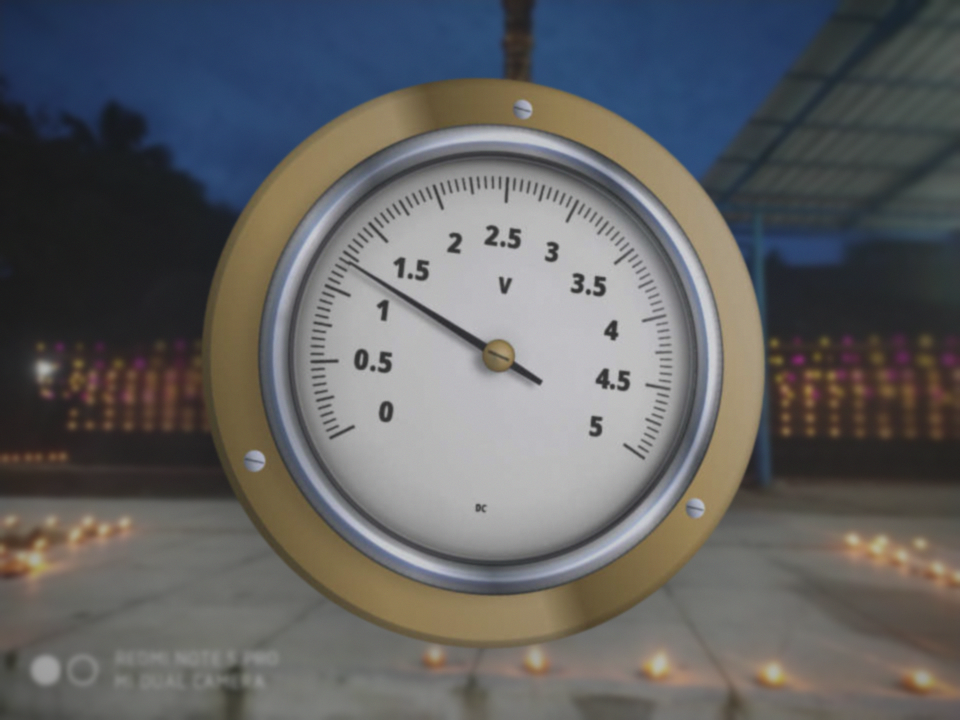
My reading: 1.2
